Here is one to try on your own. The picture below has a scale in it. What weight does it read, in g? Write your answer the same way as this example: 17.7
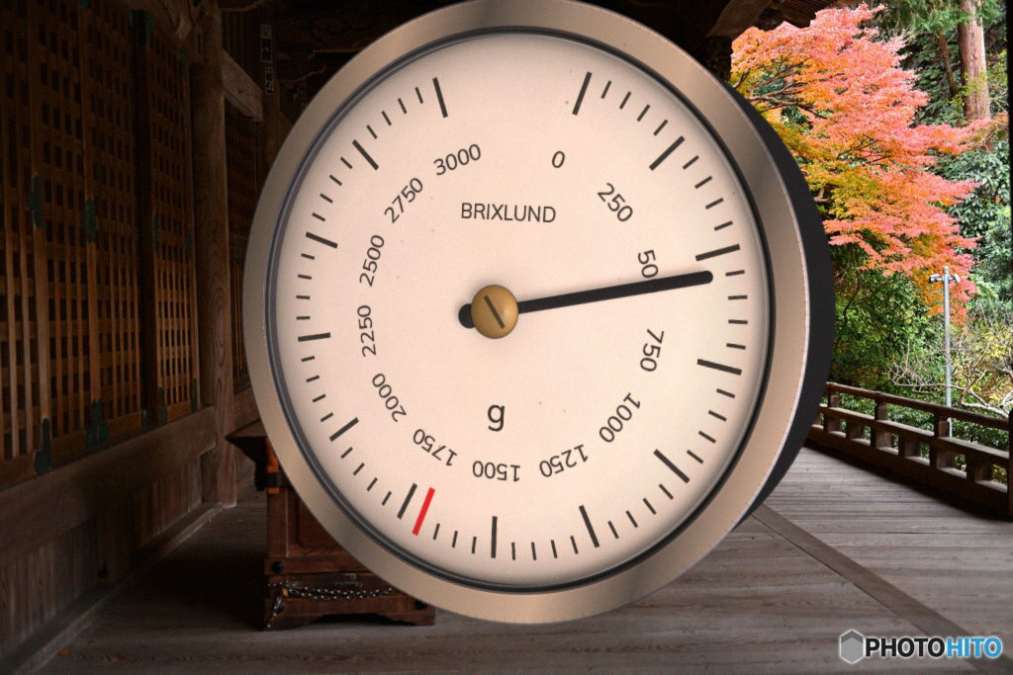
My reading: 550
